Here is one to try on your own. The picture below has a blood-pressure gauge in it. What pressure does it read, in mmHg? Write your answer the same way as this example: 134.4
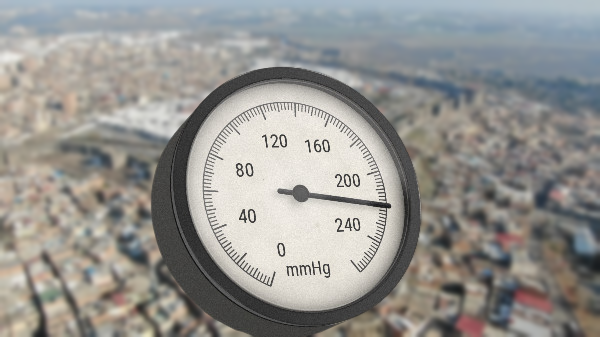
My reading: 220
